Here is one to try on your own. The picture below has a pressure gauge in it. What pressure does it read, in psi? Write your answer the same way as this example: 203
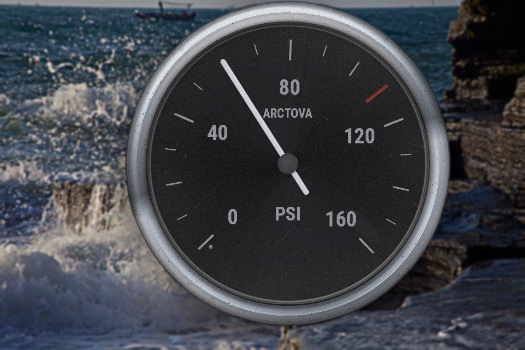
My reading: 60
